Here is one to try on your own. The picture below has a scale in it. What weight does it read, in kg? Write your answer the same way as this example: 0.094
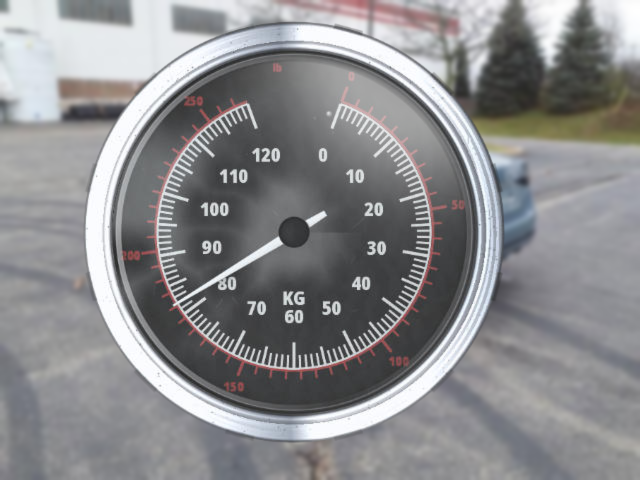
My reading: 82
